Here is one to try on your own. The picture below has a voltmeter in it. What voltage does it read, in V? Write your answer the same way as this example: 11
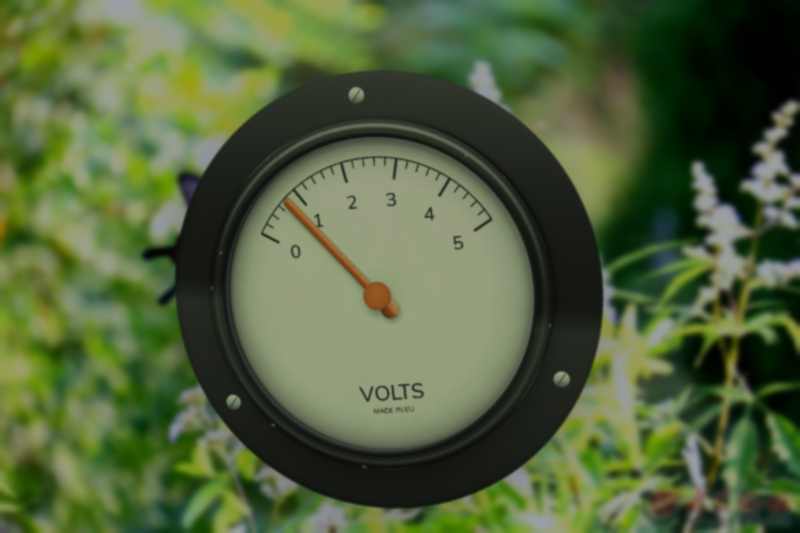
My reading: 0.8
